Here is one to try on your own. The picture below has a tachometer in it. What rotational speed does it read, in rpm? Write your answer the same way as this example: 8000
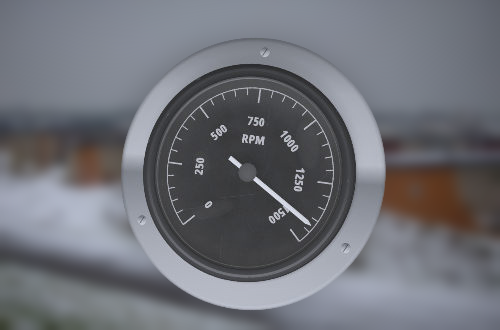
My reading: 1425
